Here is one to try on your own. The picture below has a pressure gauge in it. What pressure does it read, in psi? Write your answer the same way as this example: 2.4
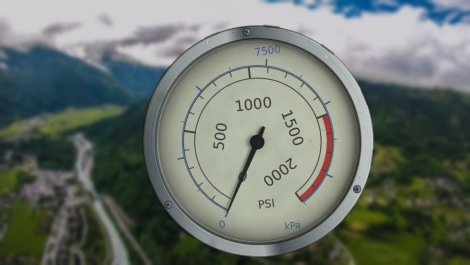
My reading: 0
